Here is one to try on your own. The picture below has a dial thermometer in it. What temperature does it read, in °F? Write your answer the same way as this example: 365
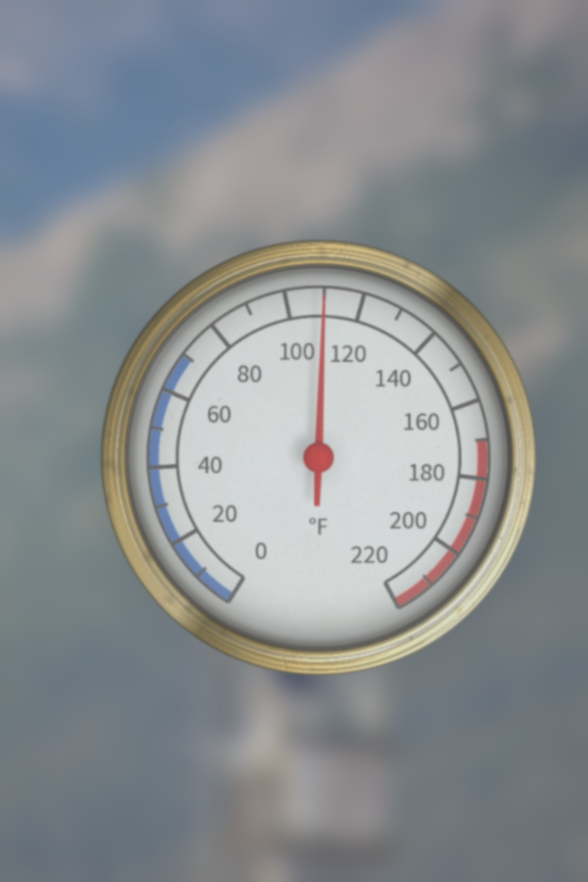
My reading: 110
